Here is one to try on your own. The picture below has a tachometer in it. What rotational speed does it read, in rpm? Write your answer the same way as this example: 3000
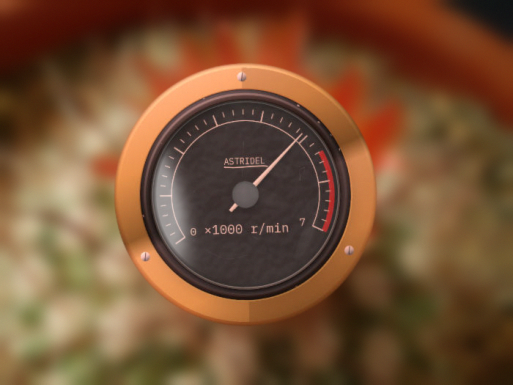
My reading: 4900
